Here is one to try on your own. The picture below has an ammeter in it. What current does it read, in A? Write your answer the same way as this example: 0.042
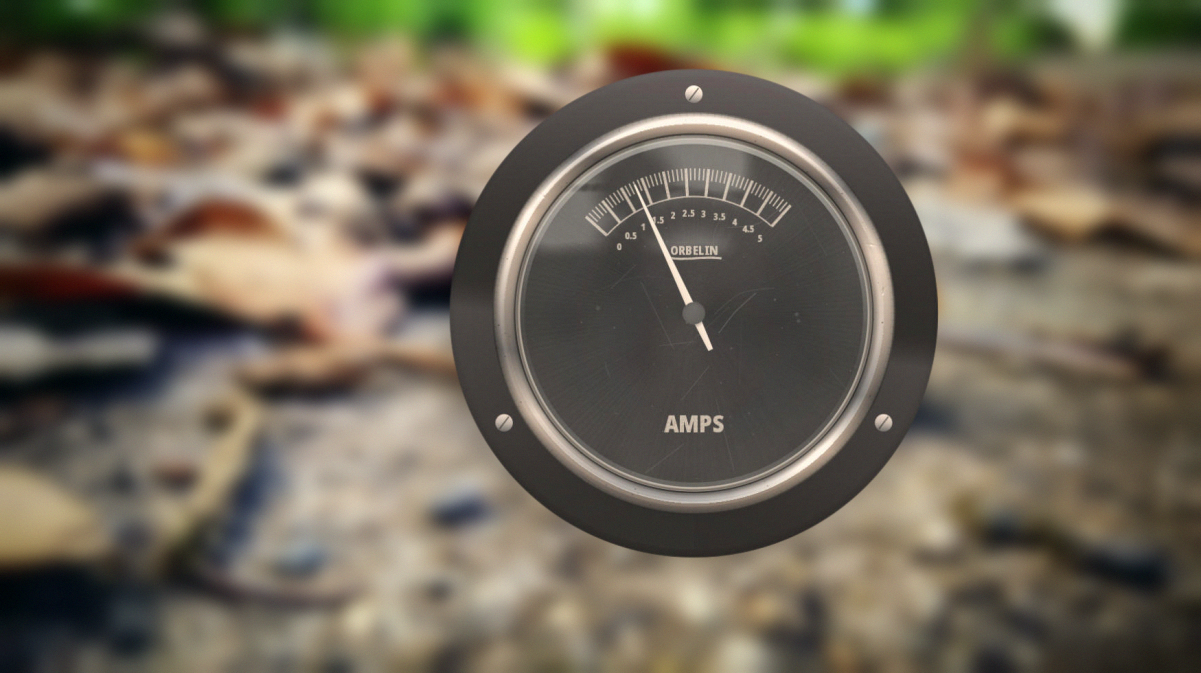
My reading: 1.3
